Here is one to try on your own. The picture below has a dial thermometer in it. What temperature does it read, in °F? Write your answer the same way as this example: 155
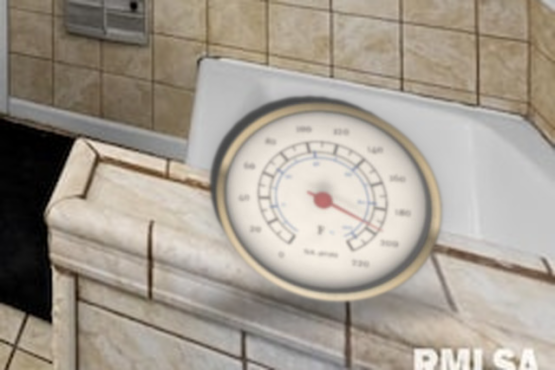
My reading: 195
